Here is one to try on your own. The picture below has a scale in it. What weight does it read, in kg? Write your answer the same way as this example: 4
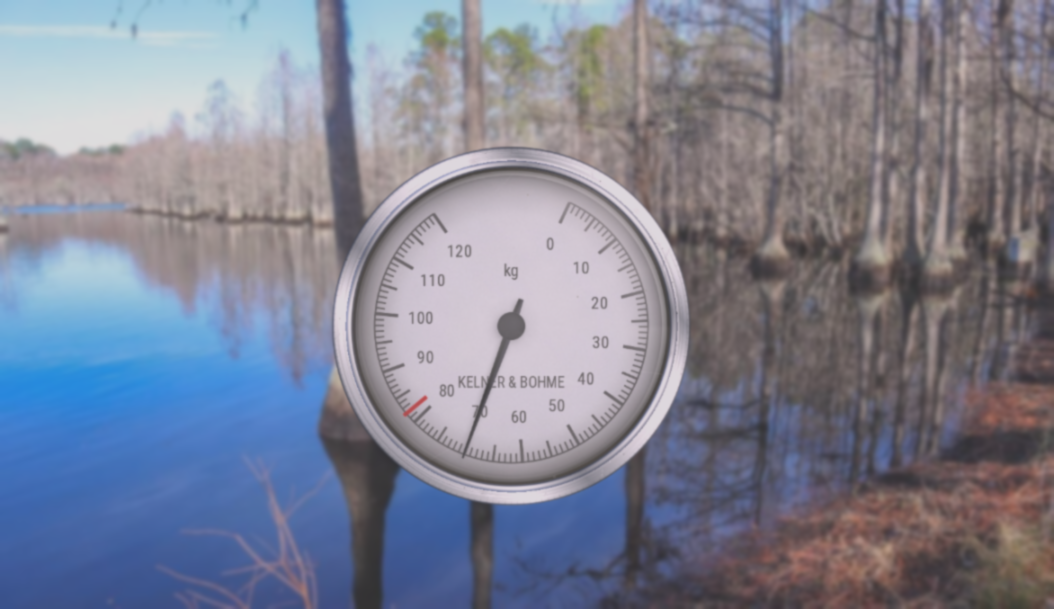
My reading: 70
